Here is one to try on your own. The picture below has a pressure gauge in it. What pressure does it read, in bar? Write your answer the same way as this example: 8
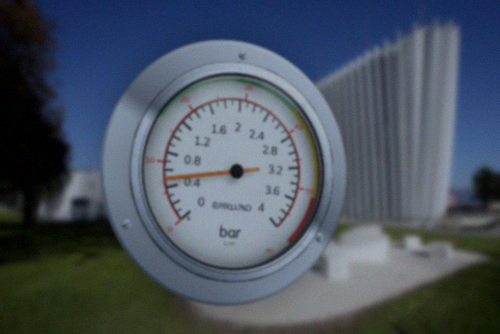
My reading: 0.5
